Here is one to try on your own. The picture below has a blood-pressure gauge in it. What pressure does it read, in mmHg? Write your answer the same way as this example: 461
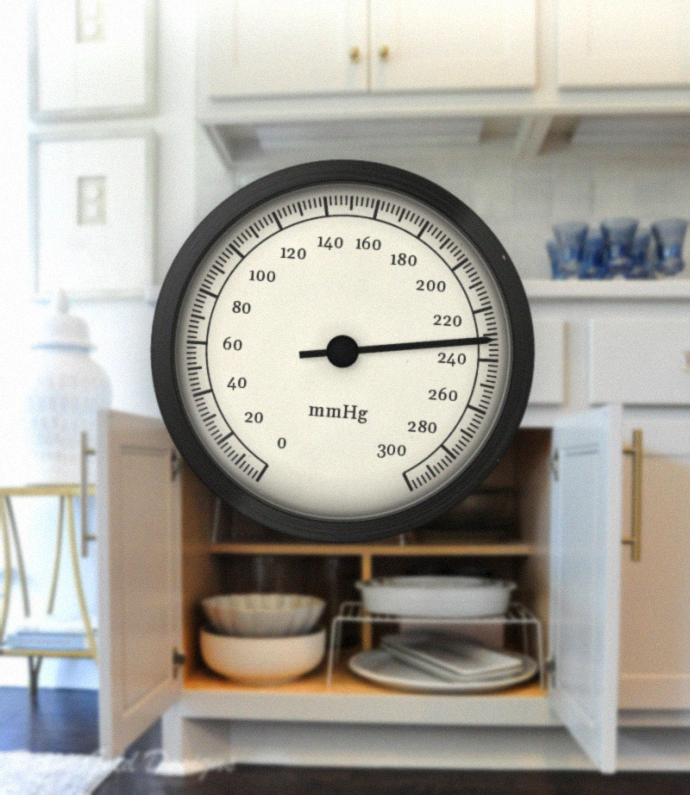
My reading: 232
